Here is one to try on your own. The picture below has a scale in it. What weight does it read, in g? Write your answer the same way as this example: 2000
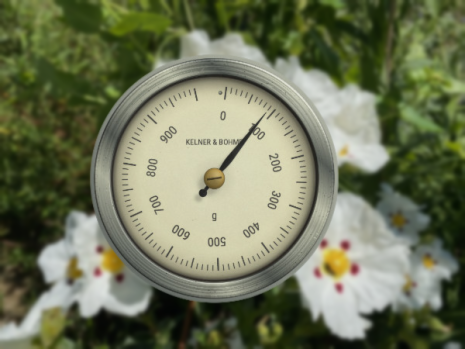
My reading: 90
